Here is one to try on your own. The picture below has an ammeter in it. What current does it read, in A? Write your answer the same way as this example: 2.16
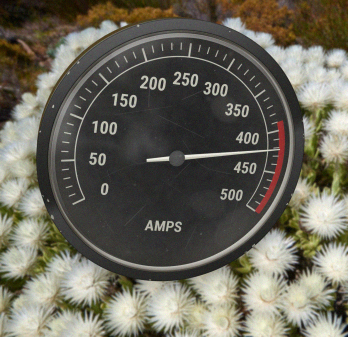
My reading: 420
